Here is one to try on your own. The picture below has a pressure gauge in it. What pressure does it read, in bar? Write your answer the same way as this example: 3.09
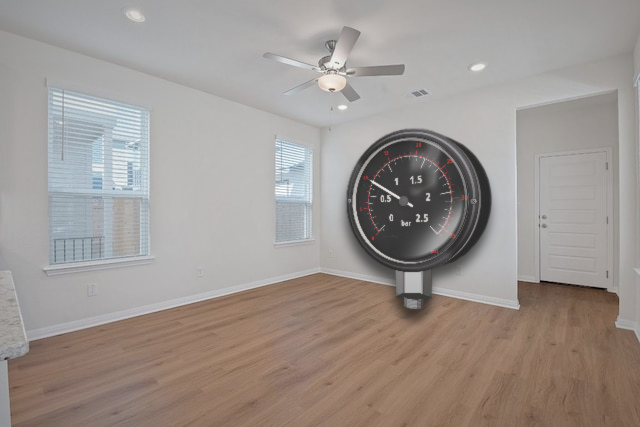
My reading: 0.7
